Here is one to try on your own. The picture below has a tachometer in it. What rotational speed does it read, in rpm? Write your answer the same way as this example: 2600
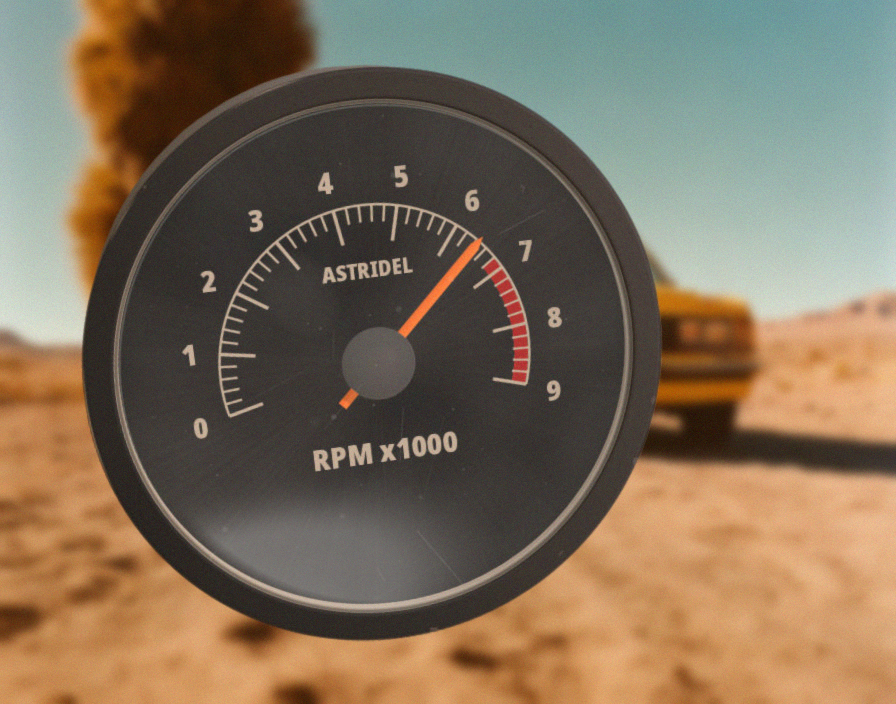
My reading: 6400
